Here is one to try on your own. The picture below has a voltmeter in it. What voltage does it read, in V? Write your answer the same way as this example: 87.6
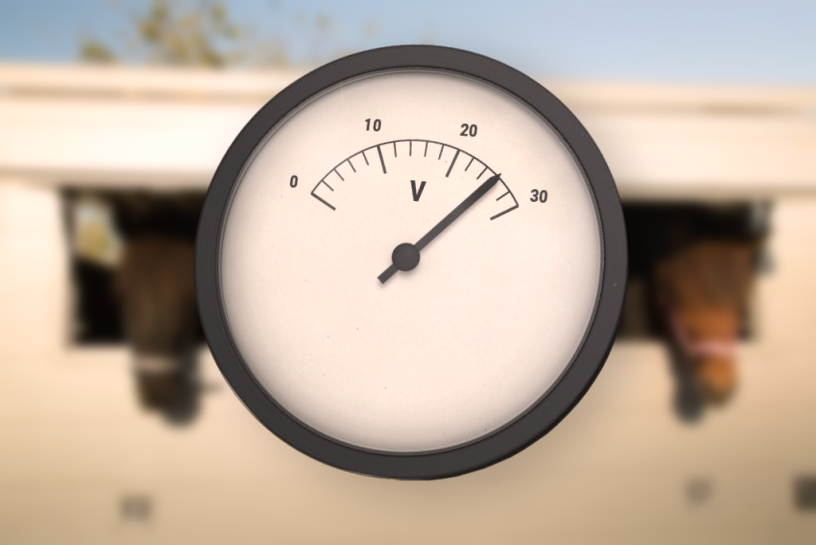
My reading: 26
